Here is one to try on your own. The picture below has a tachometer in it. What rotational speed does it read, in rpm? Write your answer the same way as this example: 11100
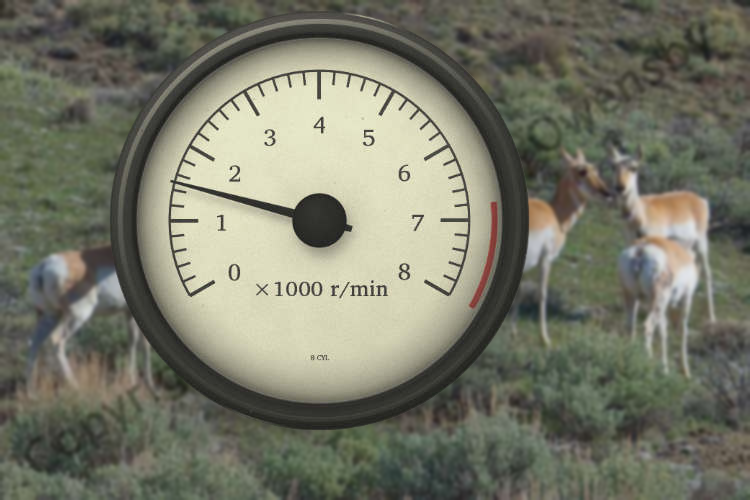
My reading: 1500
